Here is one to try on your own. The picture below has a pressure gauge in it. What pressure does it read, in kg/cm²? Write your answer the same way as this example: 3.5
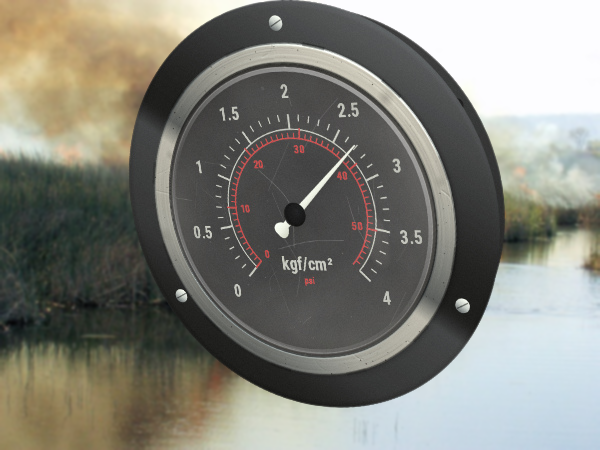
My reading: 2.7
